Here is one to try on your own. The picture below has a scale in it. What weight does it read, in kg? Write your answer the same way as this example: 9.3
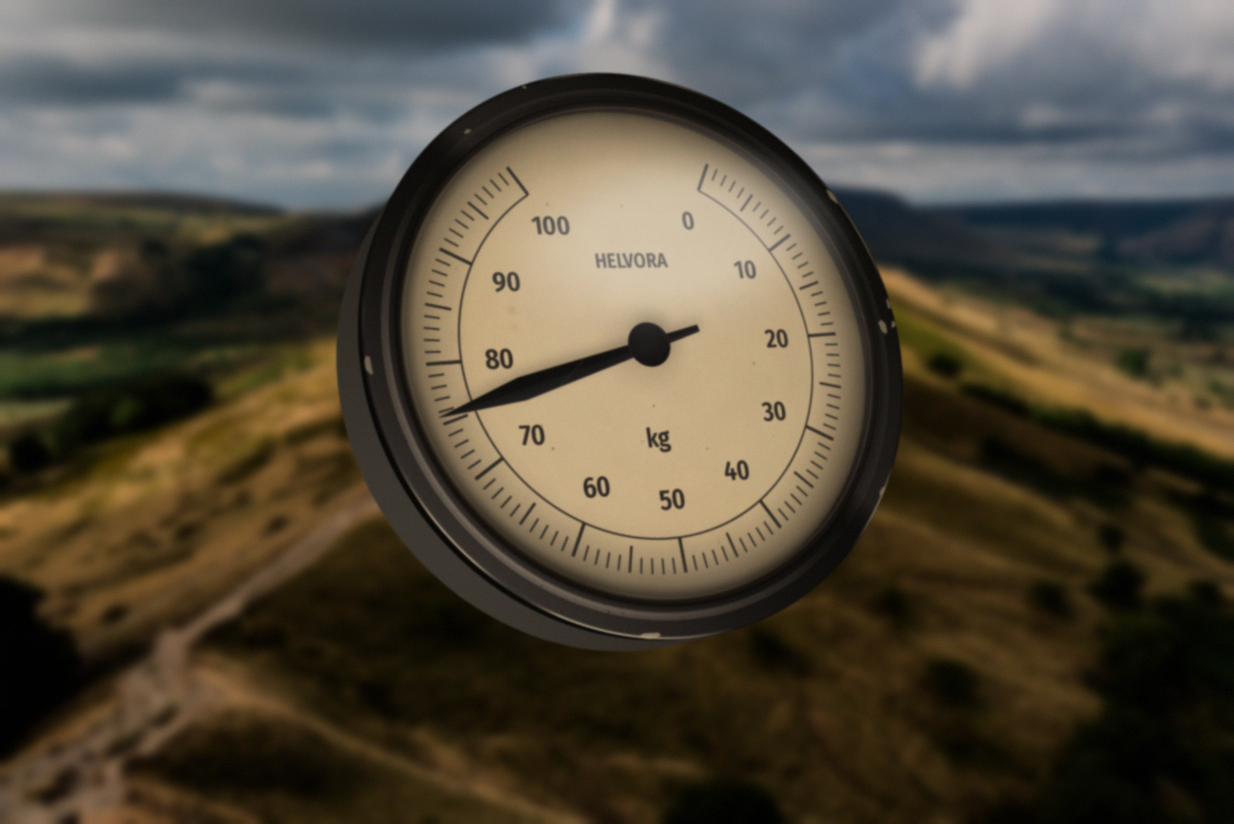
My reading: 75.5
